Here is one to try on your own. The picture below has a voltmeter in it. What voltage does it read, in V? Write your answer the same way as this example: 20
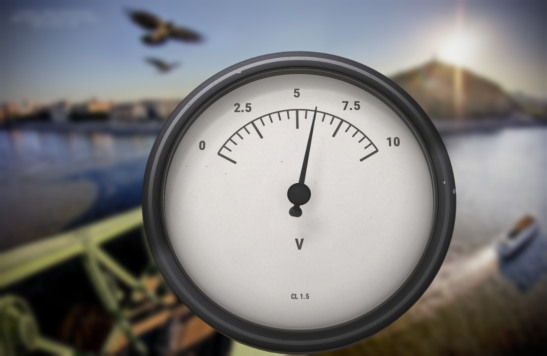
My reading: 6
